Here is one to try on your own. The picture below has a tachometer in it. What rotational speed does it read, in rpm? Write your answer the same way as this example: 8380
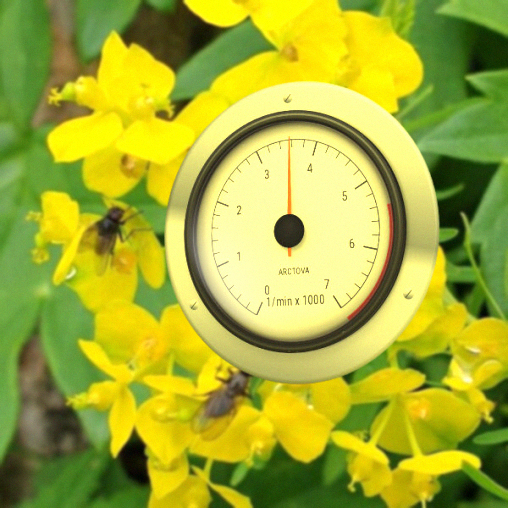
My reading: 3600
